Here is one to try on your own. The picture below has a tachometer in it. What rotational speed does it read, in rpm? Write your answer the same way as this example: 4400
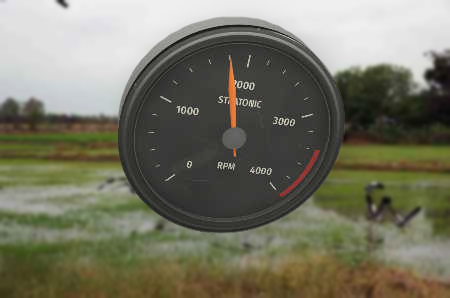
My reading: 1800
